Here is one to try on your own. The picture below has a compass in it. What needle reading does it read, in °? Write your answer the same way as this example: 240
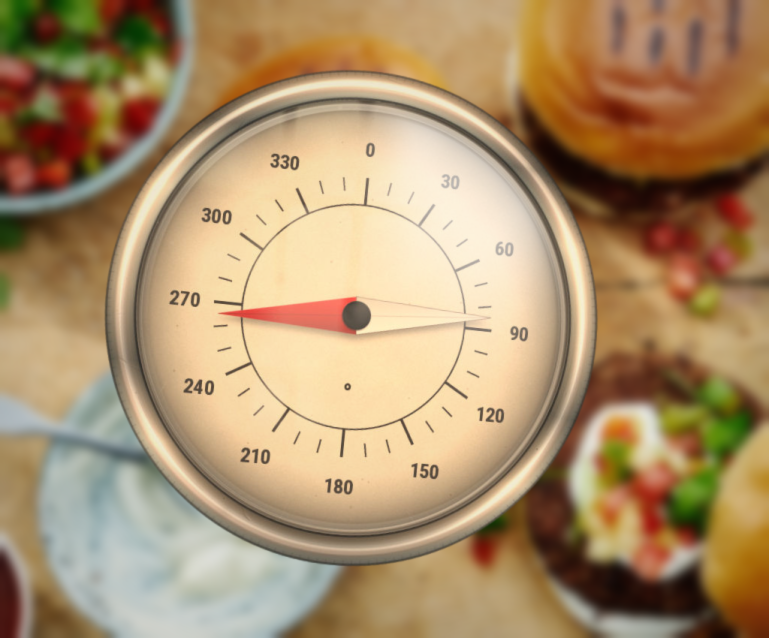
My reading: 265
